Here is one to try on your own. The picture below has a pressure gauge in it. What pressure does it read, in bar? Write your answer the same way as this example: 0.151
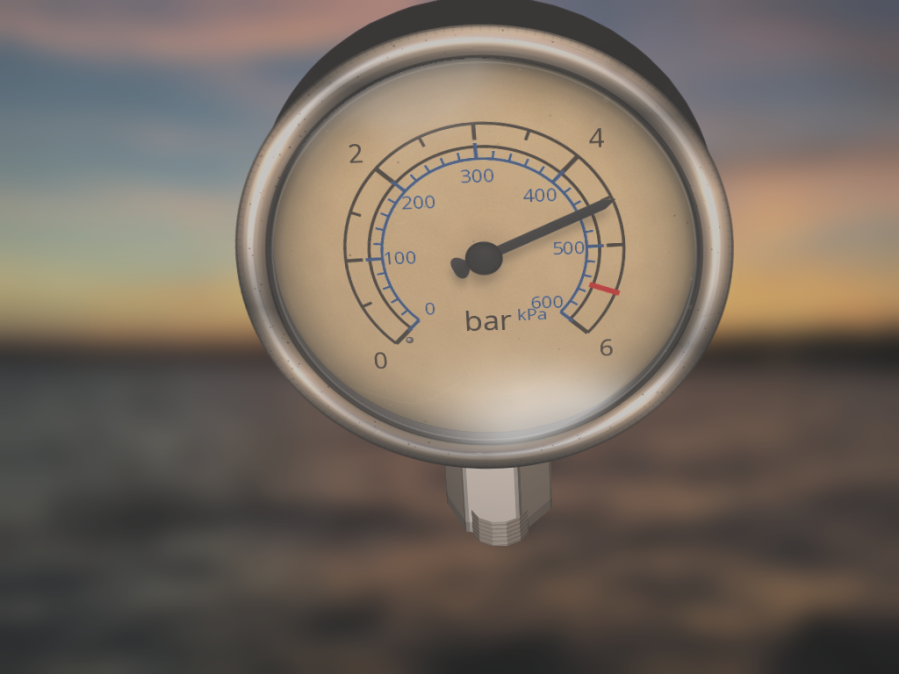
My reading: 4.5
